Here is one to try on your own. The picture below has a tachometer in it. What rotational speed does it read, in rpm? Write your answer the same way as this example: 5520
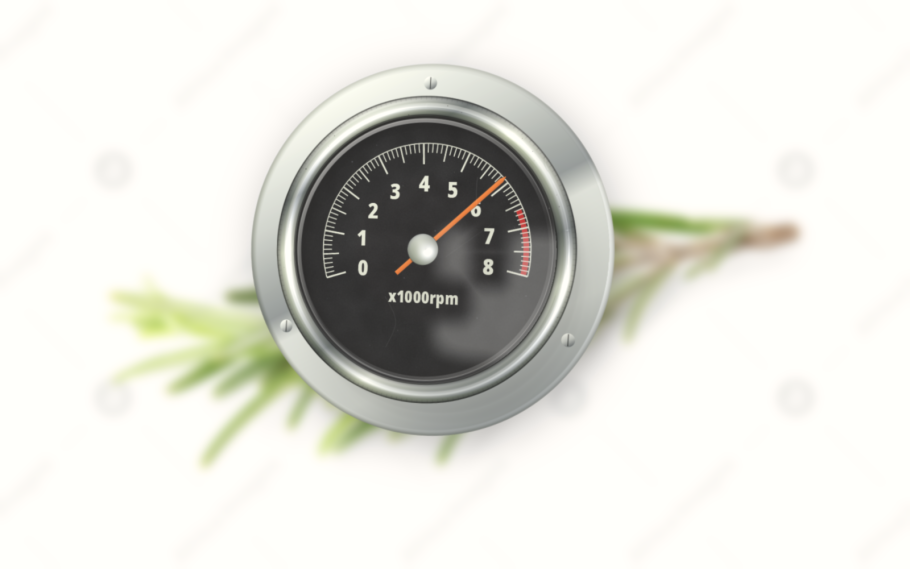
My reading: 5900
